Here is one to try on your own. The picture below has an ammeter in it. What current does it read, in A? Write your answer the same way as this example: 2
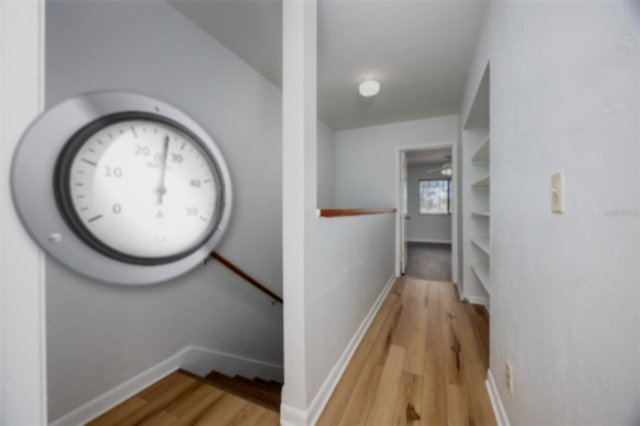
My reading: 26
